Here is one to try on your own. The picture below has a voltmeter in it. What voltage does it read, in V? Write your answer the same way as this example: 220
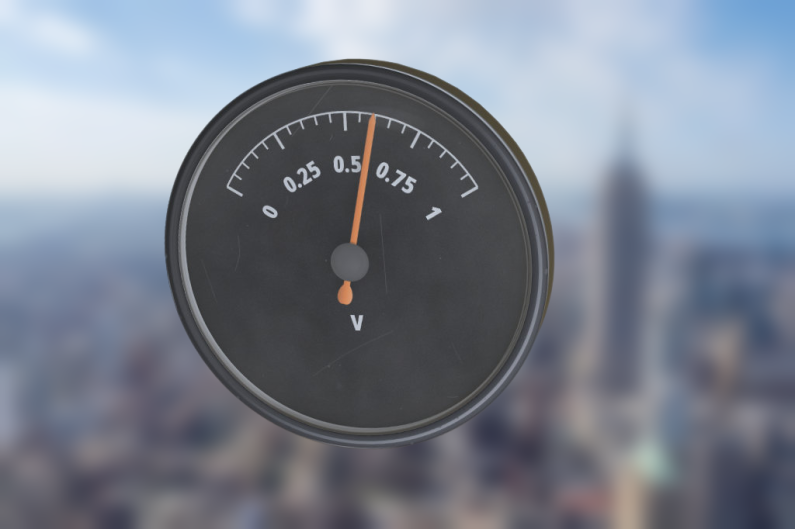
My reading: 0.6
